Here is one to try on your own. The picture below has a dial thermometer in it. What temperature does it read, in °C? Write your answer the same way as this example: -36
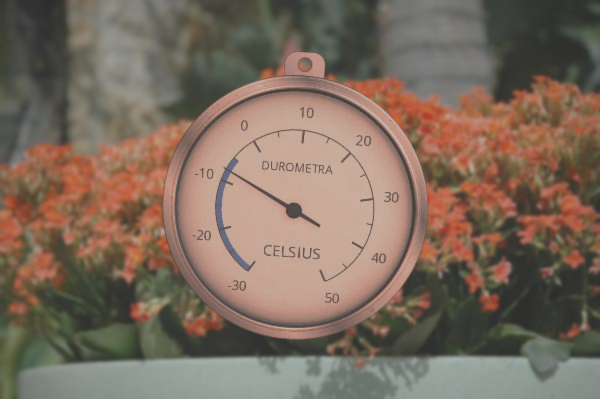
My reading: -7.5
